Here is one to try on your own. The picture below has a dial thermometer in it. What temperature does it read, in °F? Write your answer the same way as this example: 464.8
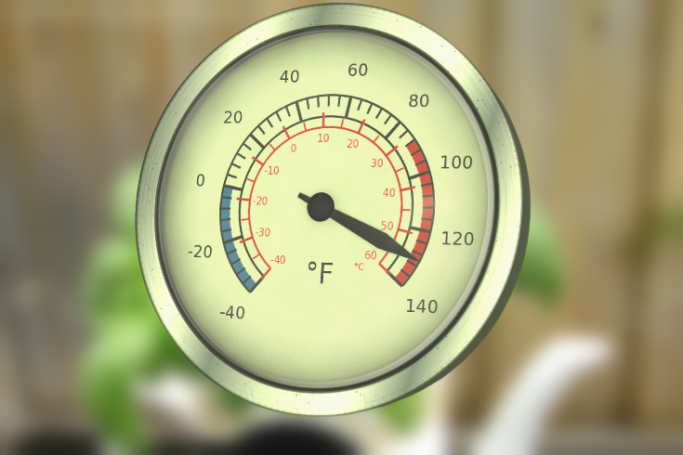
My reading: 130
